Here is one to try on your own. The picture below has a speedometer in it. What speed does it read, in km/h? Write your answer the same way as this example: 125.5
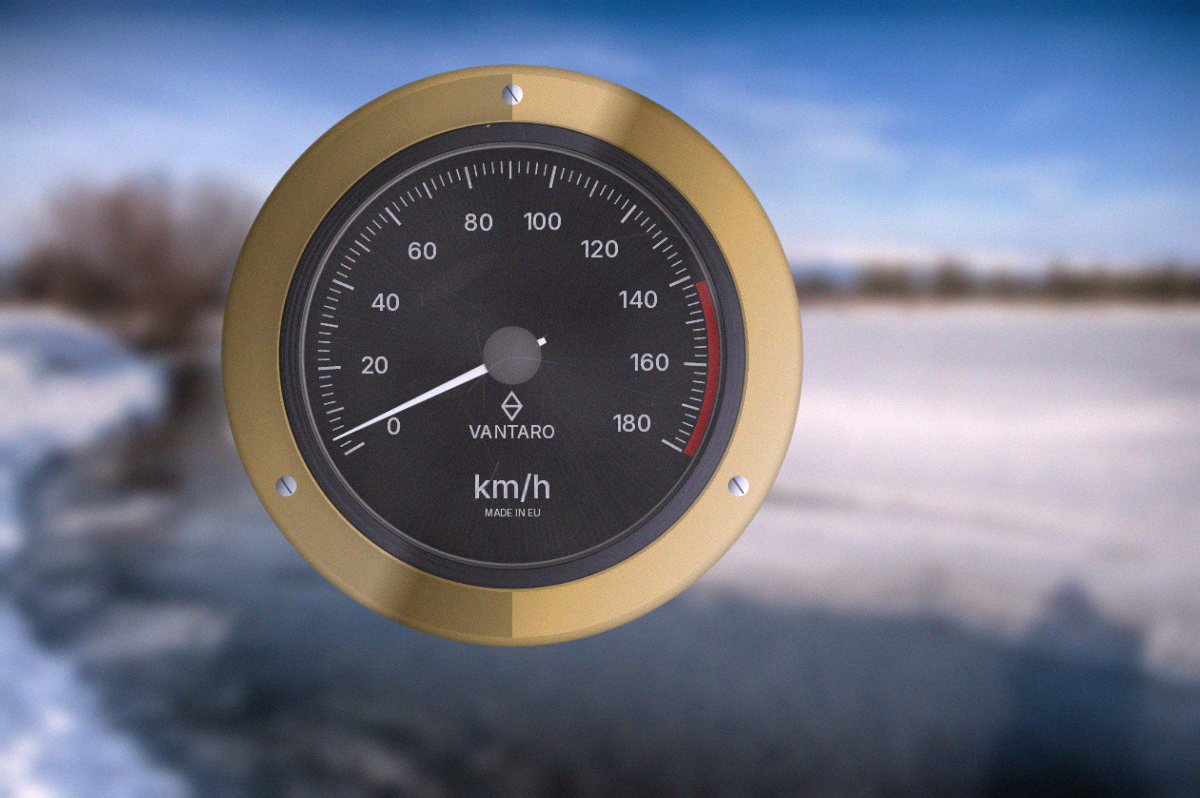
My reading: 4
